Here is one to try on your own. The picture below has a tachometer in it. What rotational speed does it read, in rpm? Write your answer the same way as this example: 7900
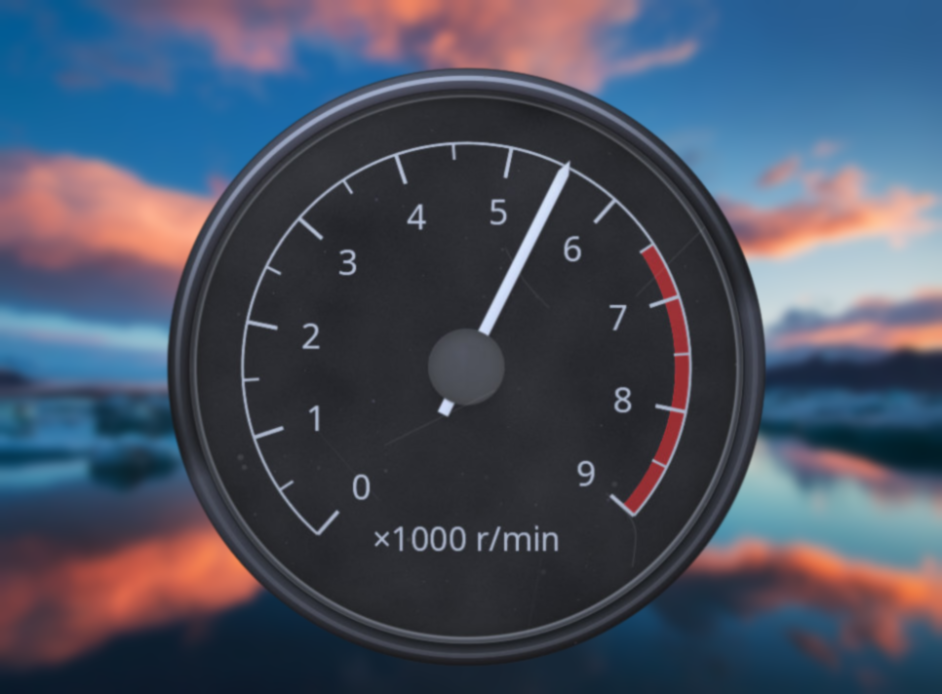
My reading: 5500
